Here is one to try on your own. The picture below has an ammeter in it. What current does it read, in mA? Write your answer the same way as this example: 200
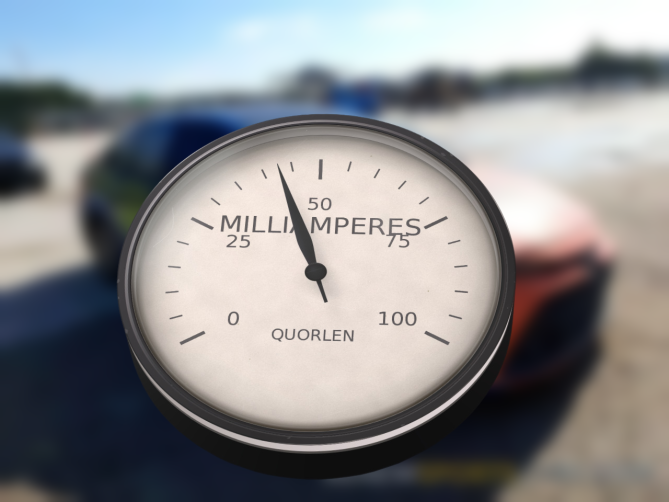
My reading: 42.5
